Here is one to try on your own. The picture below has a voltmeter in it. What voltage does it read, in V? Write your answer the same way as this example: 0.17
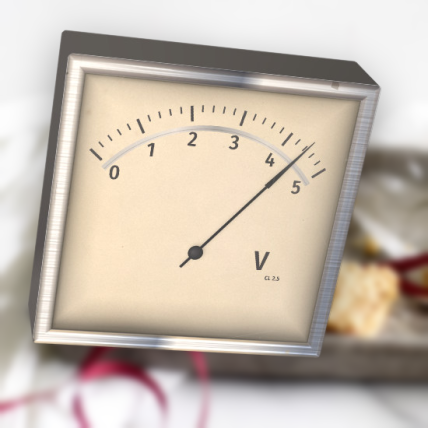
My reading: 4.4
